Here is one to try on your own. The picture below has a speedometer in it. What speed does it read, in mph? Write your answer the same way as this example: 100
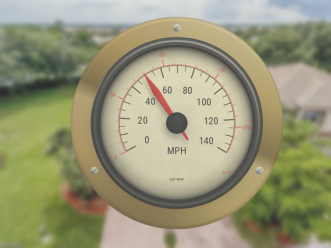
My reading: 50
